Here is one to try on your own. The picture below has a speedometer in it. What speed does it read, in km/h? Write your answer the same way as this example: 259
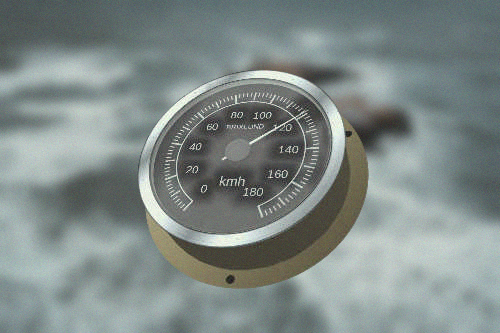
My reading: 120
